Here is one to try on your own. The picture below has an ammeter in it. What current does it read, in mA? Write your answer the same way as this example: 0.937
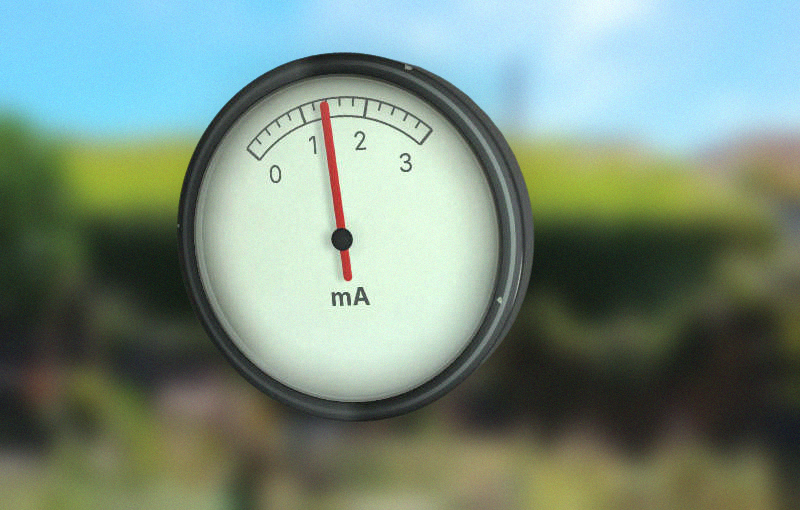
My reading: 1.4
